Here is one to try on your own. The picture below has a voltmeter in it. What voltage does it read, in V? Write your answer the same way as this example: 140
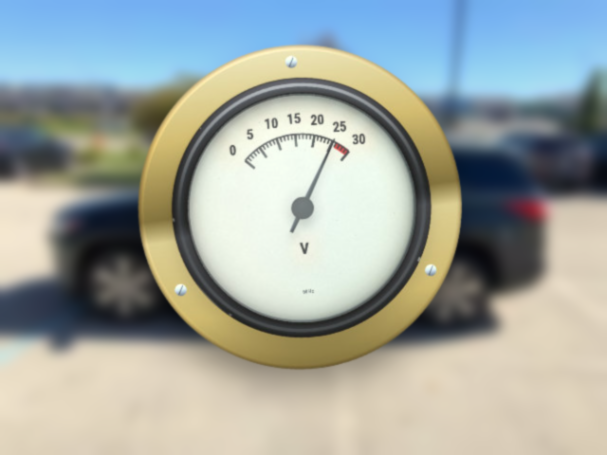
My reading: 25
